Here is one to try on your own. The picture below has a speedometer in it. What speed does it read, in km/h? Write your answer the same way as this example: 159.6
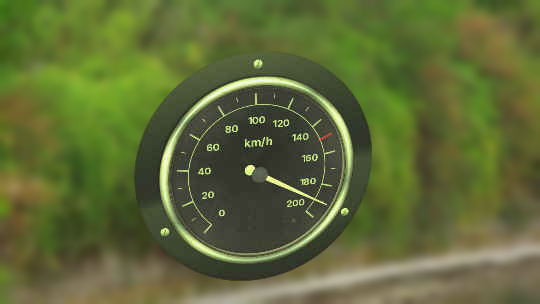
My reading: 190
